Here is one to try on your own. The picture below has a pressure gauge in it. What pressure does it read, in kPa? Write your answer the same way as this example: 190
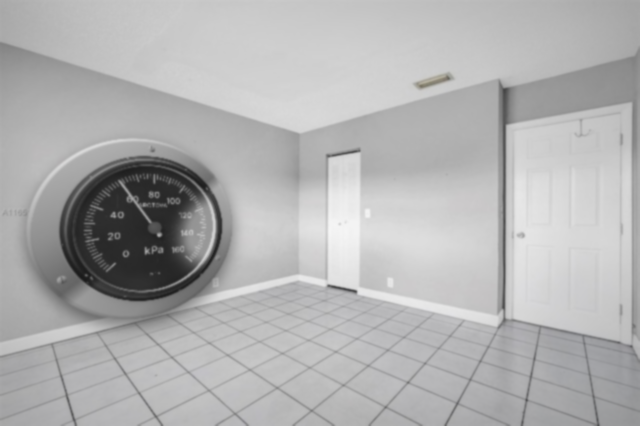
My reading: 60
